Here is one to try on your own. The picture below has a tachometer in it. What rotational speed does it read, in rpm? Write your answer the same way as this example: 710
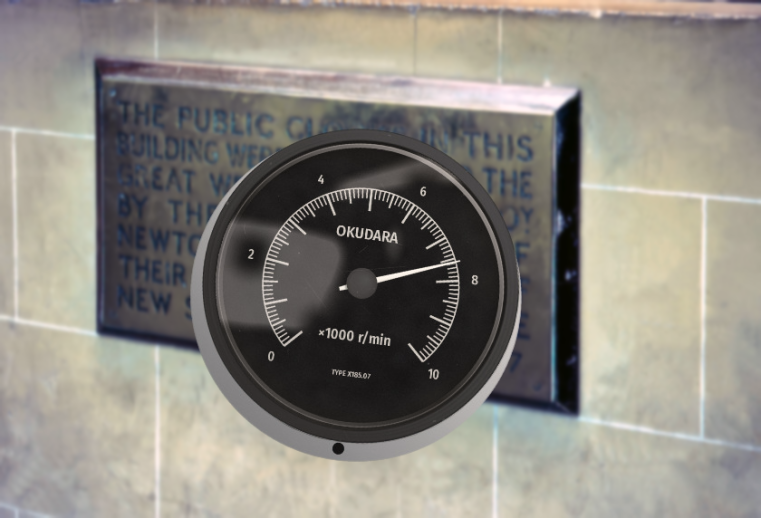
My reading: 7600
